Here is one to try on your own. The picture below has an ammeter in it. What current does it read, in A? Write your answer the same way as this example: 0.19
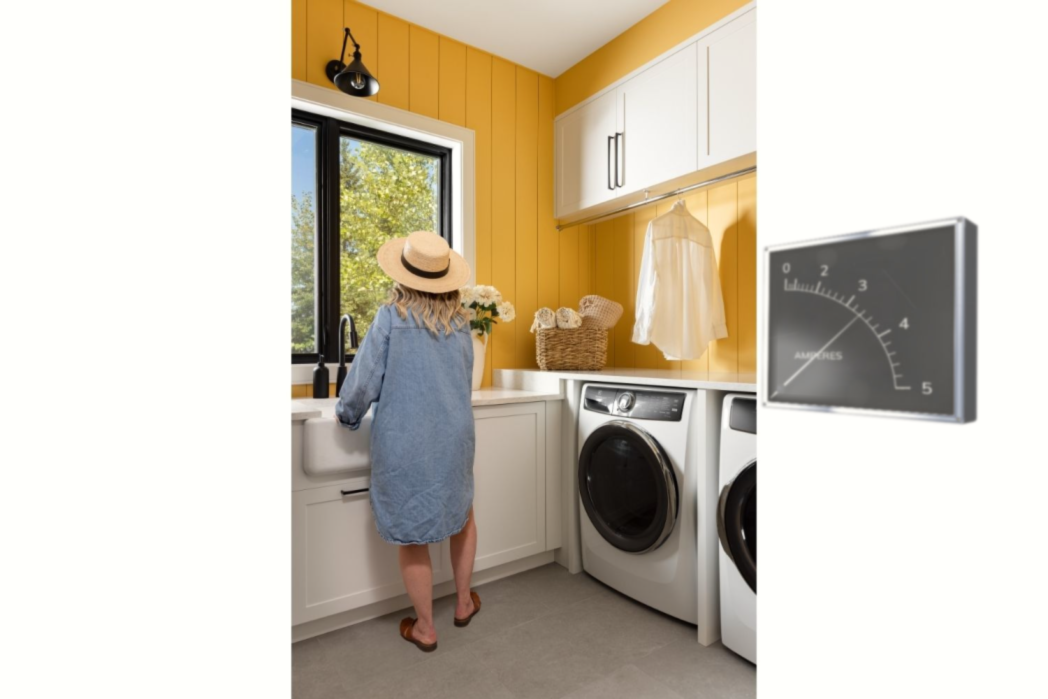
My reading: 3.4
